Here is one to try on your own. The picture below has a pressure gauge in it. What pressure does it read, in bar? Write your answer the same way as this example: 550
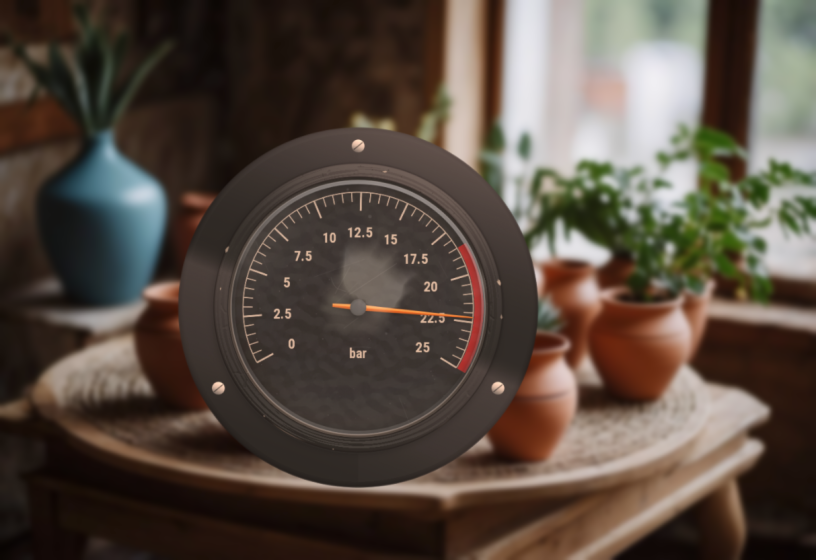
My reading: 22.25
